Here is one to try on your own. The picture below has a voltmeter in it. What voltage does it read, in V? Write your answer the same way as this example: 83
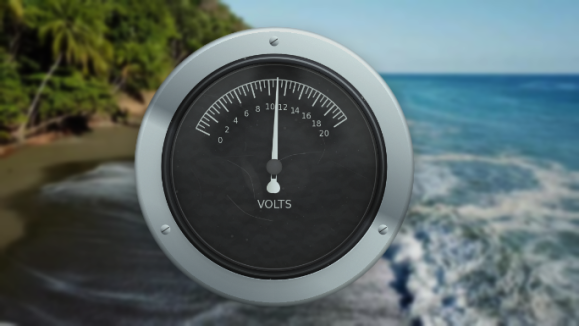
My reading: 11
